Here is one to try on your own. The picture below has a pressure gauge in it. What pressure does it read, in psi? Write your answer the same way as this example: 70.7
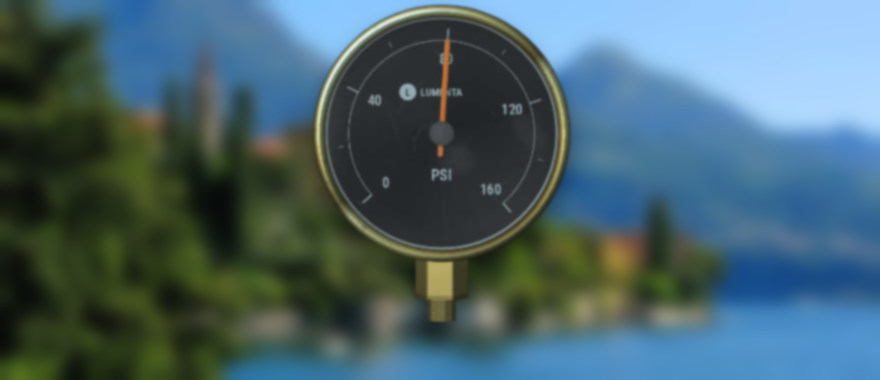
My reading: 80
